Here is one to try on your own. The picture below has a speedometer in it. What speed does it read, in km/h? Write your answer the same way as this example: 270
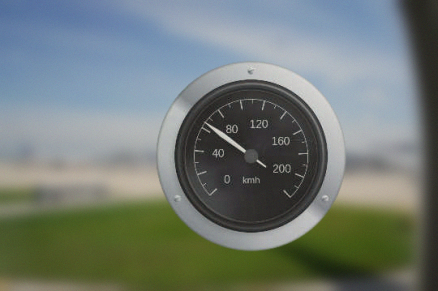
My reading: 65
